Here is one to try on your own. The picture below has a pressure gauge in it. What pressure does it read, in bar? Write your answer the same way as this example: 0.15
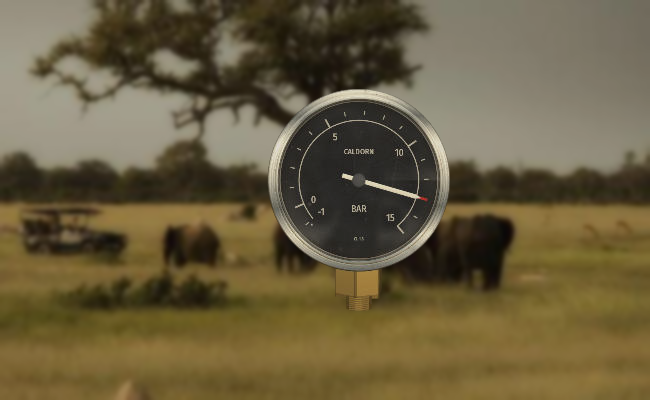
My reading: 13
